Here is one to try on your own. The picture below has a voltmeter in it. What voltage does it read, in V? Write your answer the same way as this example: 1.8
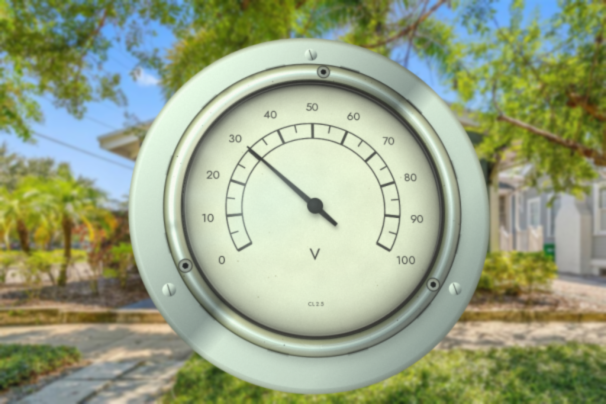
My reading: 30
